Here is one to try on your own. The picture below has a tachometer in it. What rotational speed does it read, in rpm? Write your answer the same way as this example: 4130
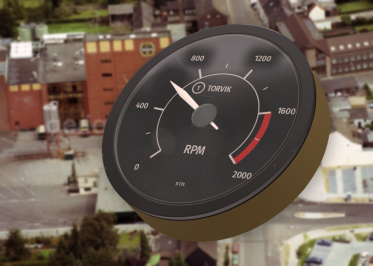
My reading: 600
